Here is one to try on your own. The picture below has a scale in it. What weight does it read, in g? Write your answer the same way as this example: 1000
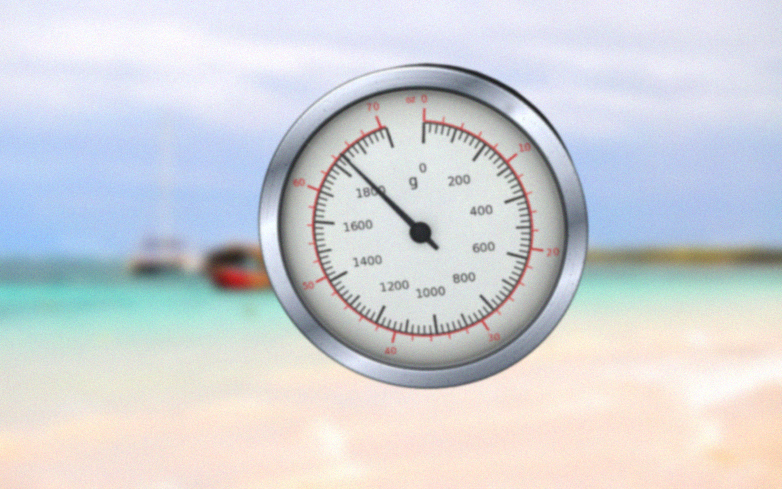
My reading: 1840
